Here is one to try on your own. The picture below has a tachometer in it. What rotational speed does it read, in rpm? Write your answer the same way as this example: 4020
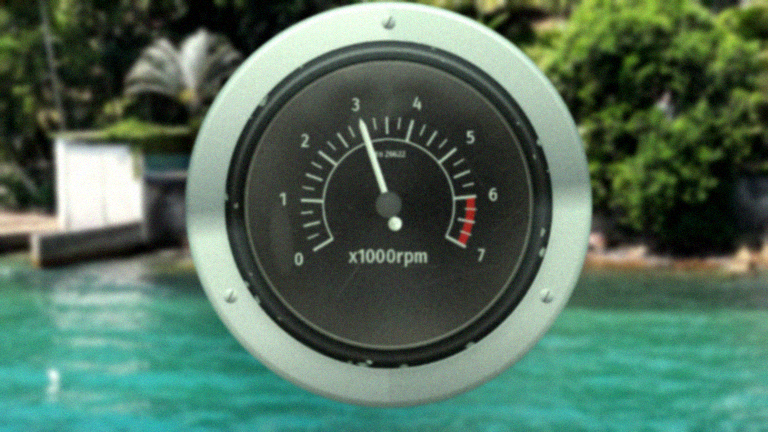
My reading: 3000
